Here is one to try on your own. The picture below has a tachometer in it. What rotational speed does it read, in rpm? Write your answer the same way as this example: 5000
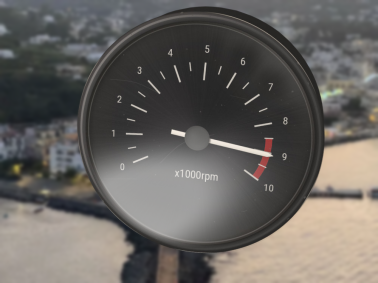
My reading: 9000
